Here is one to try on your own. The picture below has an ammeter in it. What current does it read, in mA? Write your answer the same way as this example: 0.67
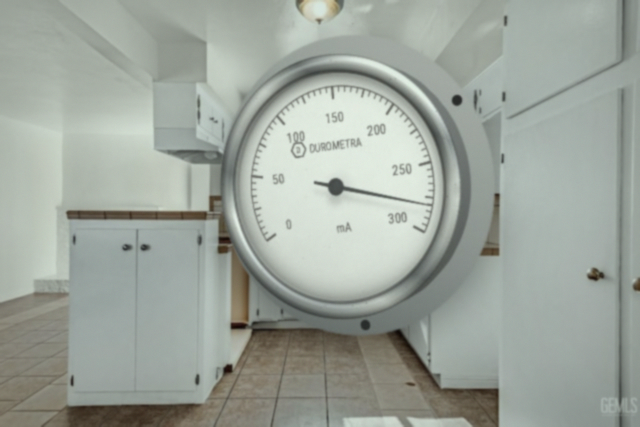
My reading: 280
